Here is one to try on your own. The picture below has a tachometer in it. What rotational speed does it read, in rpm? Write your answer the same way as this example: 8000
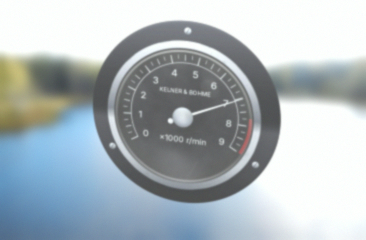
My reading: 7000
